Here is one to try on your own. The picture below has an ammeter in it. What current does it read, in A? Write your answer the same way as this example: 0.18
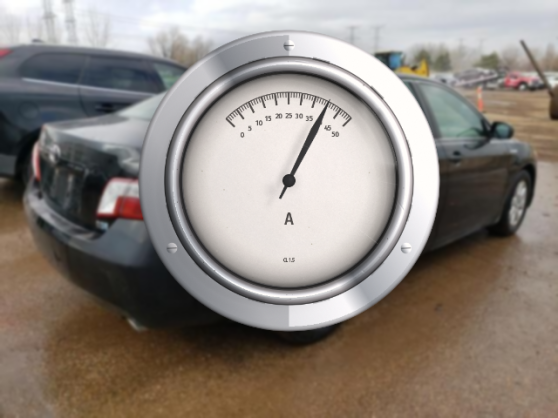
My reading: 40
